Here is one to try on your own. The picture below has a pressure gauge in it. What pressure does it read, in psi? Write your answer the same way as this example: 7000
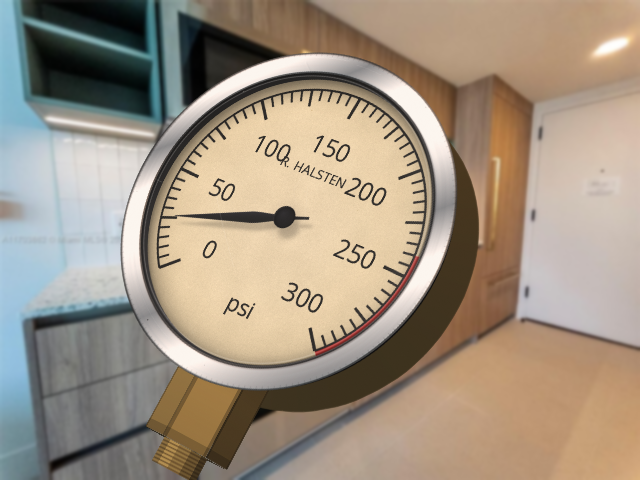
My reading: 25
